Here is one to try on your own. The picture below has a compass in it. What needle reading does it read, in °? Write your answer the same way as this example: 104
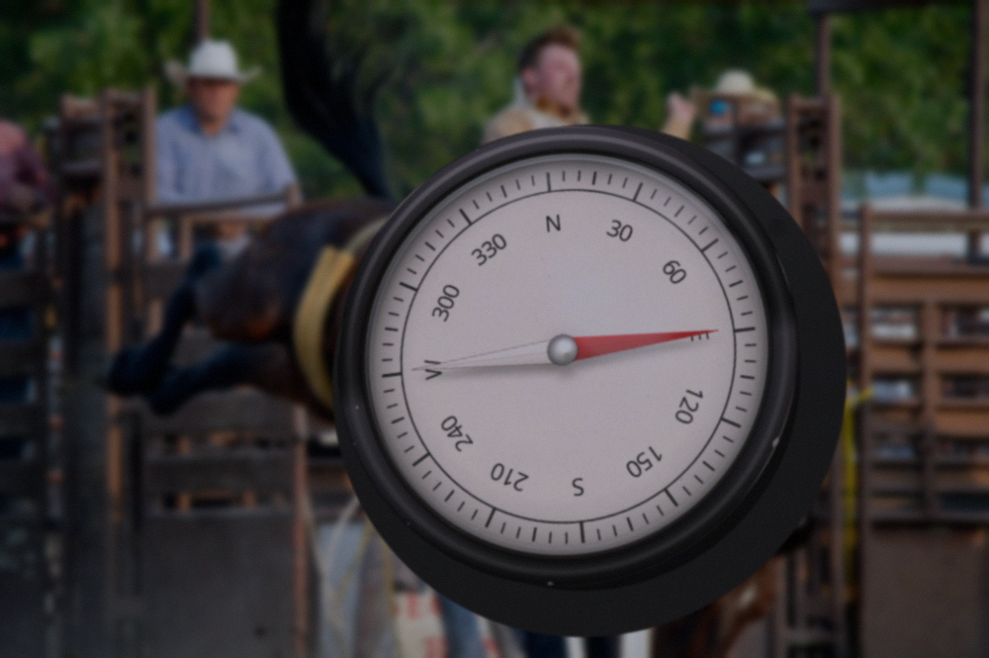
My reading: 90
